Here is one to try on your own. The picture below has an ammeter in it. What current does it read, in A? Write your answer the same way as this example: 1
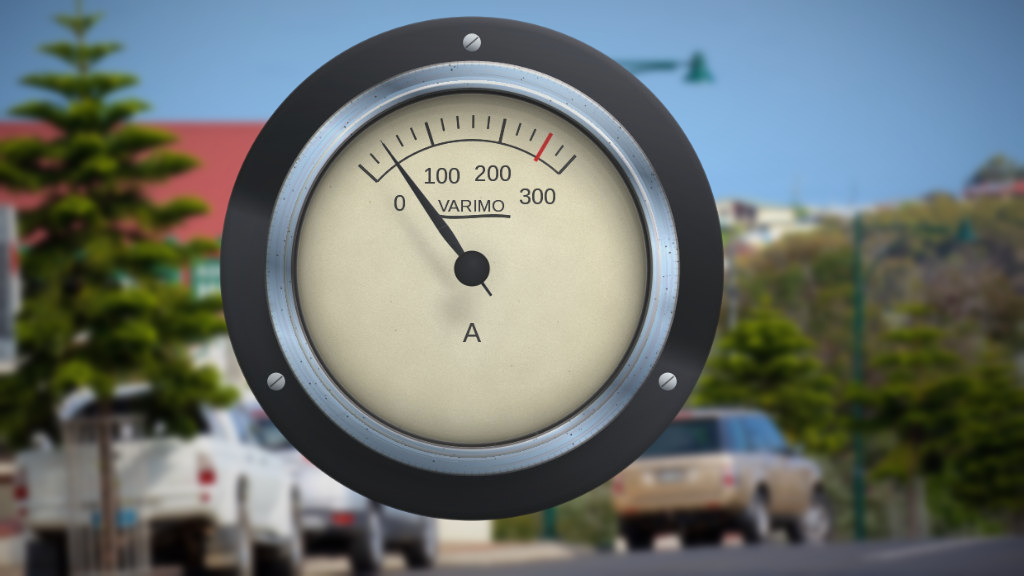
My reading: 40
